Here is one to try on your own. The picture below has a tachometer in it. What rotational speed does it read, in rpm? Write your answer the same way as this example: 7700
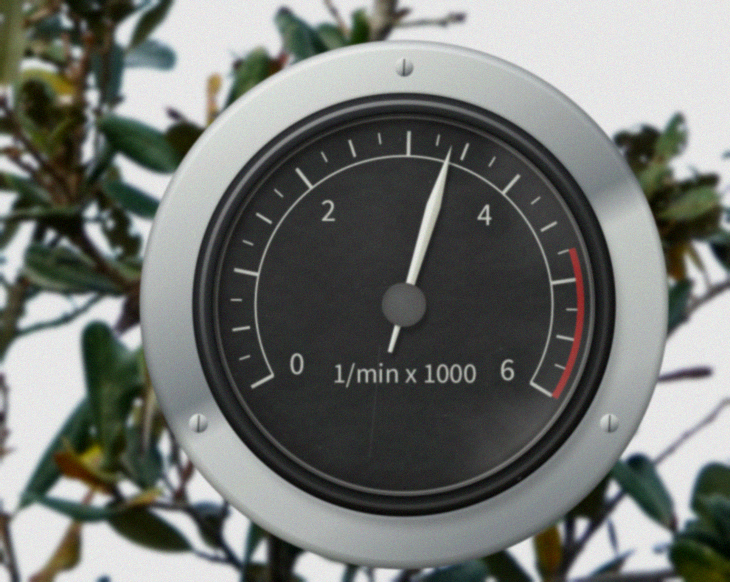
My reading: 3375
